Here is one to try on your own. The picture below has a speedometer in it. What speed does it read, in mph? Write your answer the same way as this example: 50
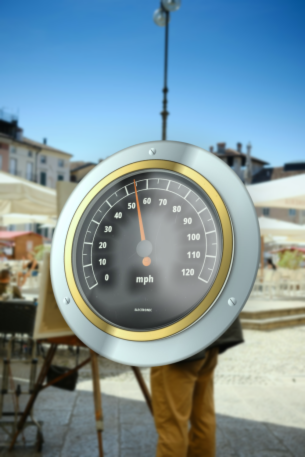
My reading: 55
